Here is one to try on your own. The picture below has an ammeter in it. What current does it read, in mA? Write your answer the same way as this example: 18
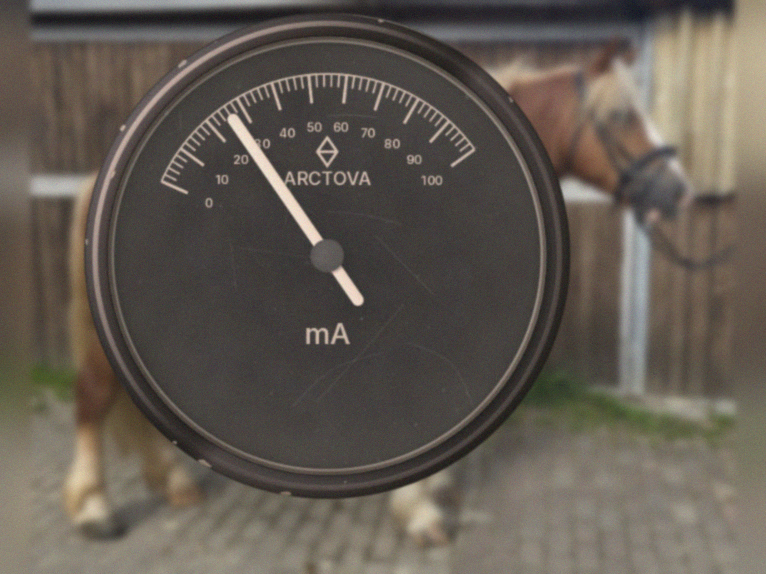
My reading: 26
